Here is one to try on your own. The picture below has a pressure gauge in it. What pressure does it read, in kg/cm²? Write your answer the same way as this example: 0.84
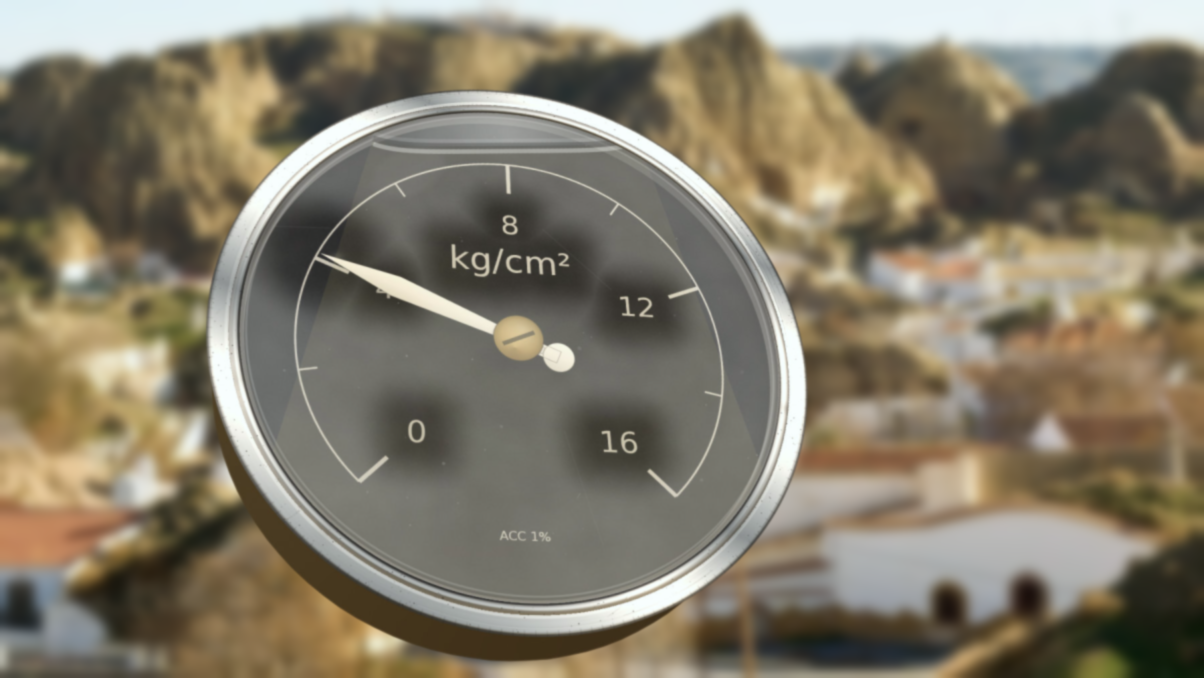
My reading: 4
